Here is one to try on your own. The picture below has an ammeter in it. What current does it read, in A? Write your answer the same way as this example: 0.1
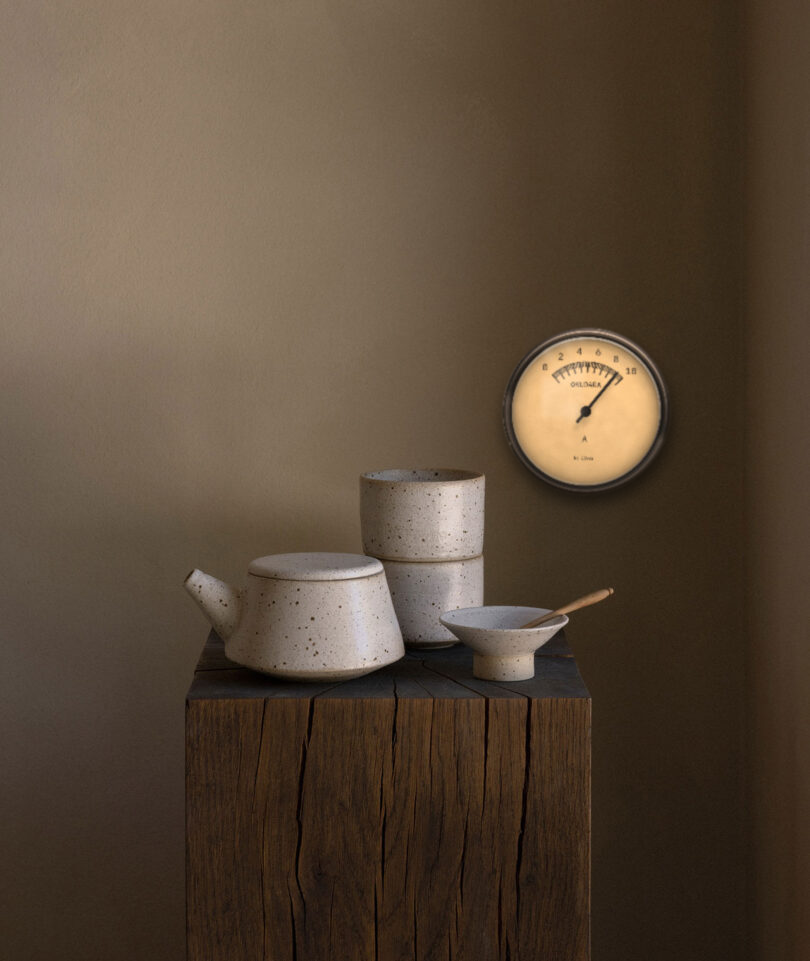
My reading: 9
